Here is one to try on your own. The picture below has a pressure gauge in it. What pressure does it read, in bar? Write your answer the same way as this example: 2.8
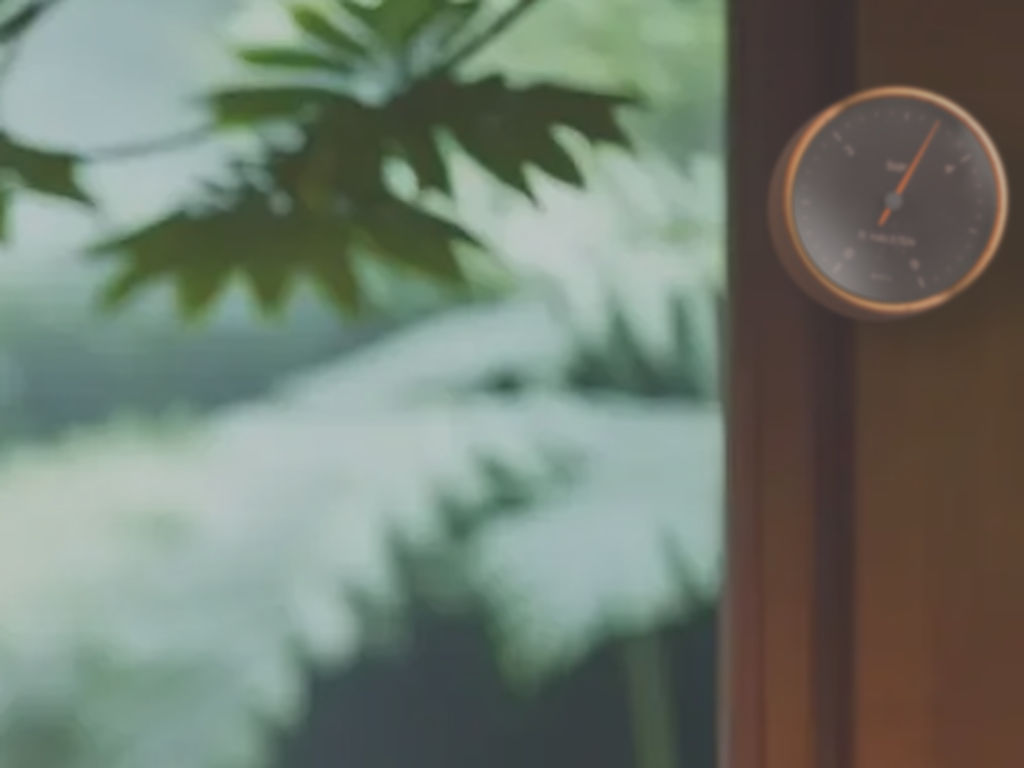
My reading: 3.4
